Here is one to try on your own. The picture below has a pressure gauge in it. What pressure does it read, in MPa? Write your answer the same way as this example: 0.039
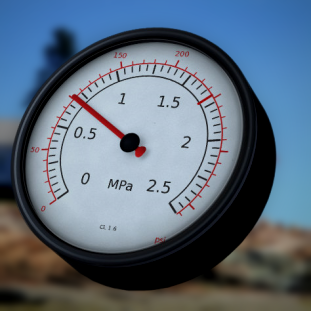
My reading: 0.7
